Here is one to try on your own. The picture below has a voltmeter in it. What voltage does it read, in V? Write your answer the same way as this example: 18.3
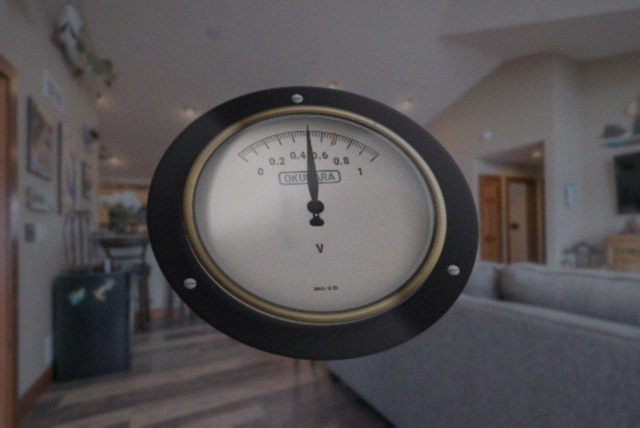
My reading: 0.5
